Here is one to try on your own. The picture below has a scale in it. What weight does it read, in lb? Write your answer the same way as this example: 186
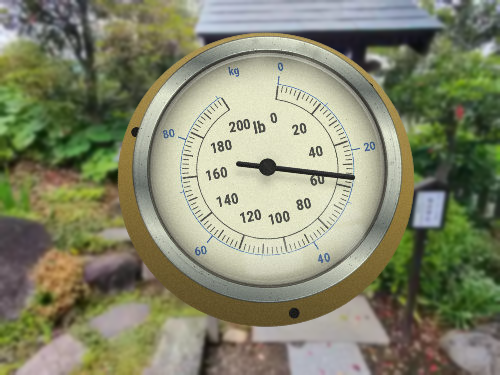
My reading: 56
